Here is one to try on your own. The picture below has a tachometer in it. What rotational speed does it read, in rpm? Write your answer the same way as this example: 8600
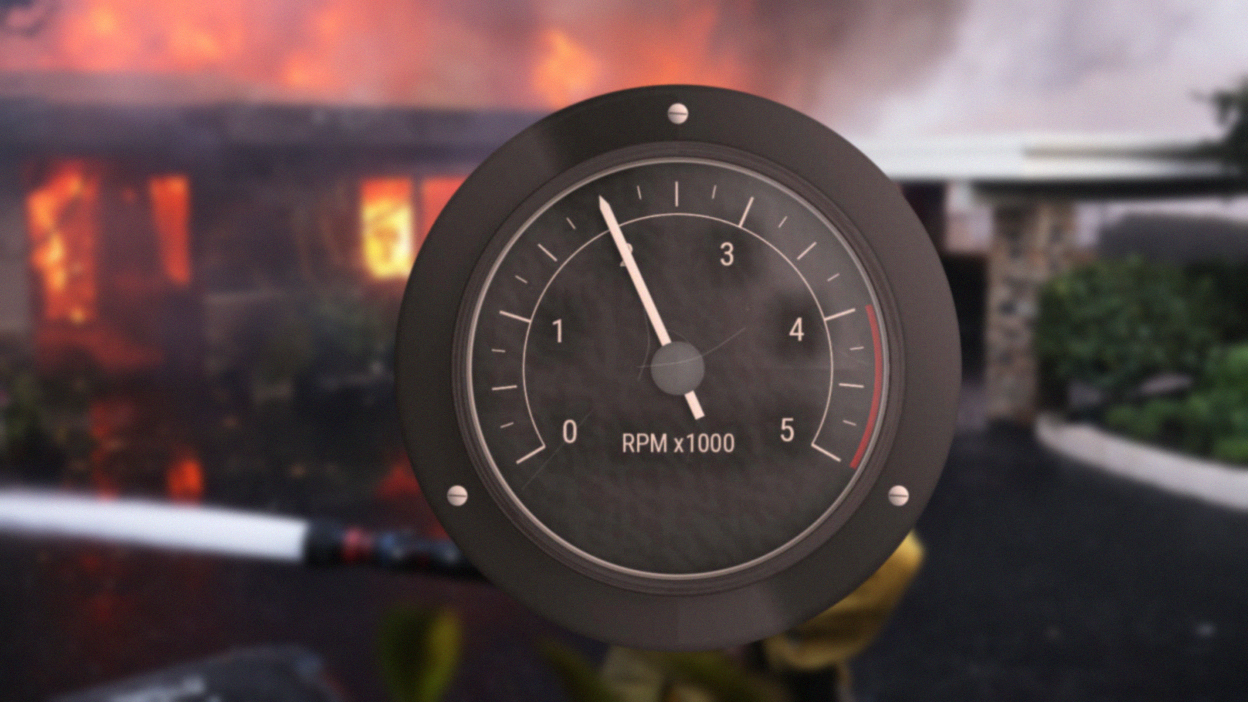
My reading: 2000
